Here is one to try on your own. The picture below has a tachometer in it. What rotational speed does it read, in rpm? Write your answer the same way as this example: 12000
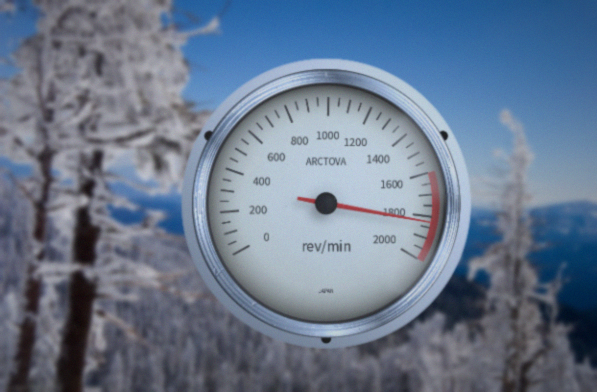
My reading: 1825
